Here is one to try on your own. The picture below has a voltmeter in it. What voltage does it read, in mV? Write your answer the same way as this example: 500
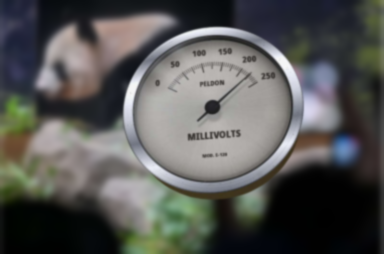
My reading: 225
